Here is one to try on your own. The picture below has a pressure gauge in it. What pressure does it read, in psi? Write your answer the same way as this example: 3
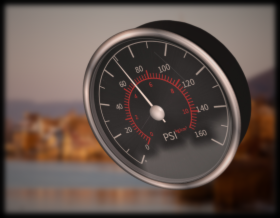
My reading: 70
